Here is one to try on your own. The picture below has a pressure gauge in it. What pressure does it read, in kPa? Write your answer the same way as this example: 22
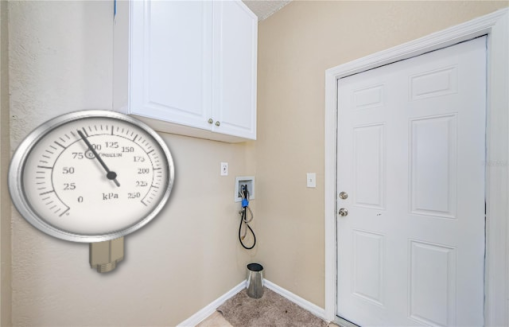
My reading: 95
